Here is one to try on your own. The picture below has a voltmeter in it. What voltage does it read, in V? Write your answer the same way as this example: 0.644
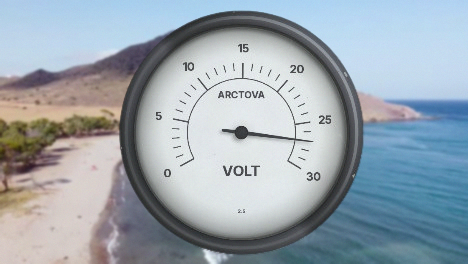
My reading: 27
